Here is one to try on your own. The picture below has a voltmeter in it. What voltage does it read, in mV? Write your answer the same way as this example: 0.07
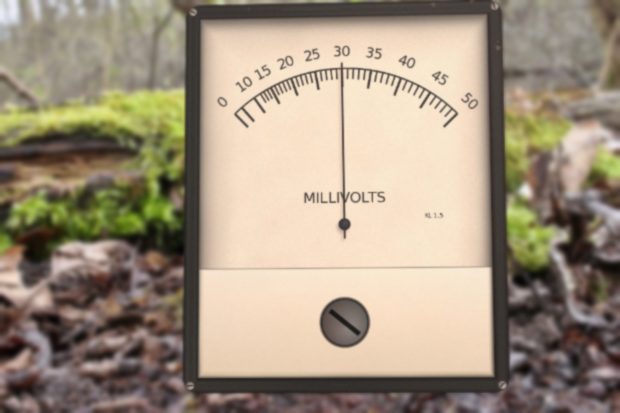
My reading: 30
